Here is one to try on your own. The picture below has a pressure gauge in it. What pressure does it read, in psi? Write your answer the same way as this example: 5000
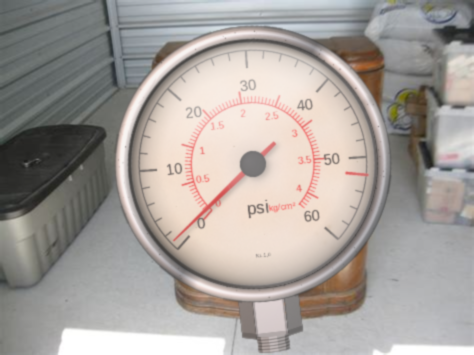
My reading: 1
